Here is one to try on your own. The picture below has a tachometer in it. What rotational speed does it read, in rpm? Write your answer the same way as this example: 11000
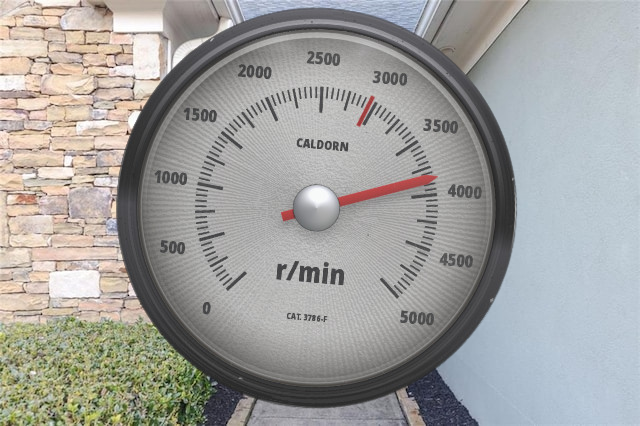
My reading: 3850
